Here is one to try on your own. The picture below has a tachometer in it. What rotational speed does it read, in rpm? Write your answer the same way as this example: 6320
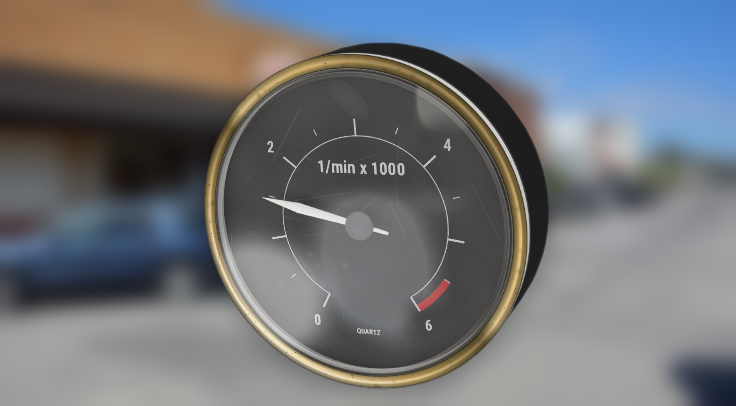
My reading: 1500
